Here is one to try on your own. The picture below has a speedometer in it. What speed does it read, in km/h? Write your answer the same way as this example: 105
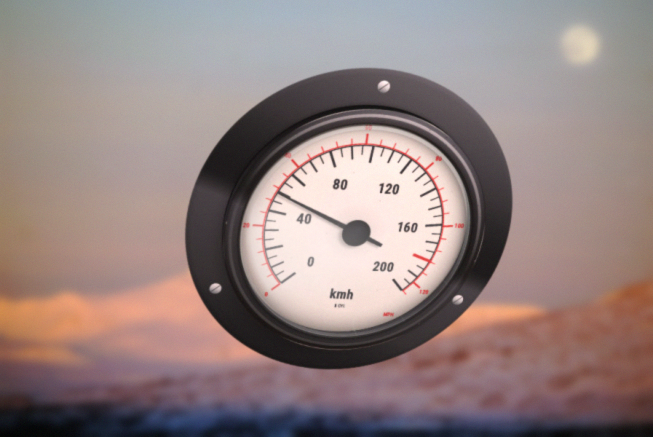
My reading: 50
